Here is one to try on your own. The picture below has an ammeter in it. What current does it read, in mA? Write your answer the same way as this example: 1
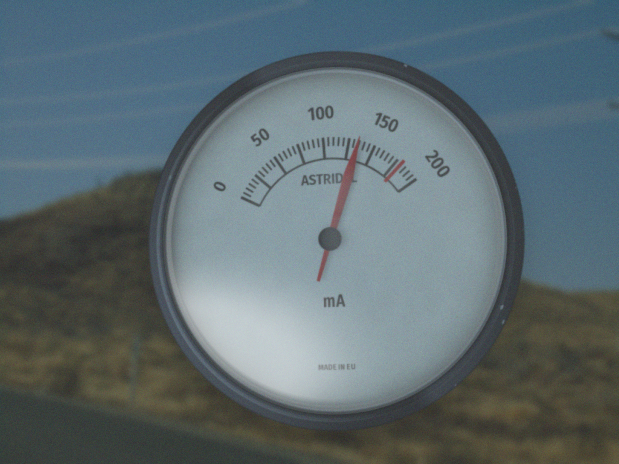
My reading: 135
